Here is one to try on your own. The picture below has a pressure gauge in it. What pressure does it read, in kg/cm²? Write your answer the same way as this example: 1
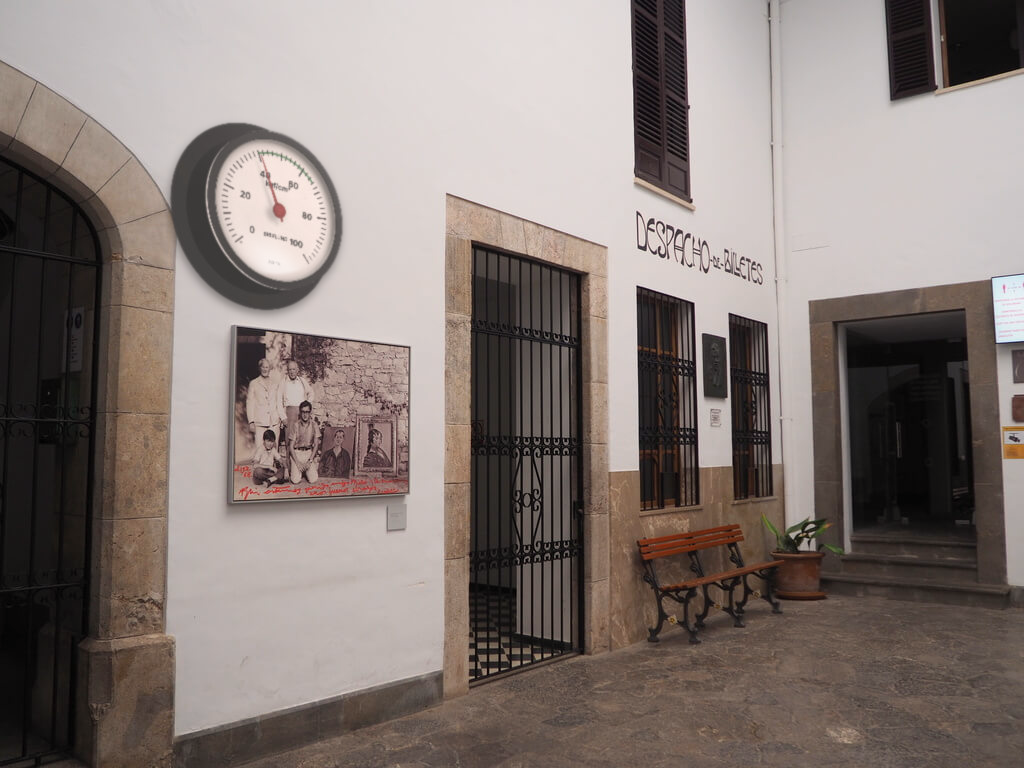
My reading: 40
